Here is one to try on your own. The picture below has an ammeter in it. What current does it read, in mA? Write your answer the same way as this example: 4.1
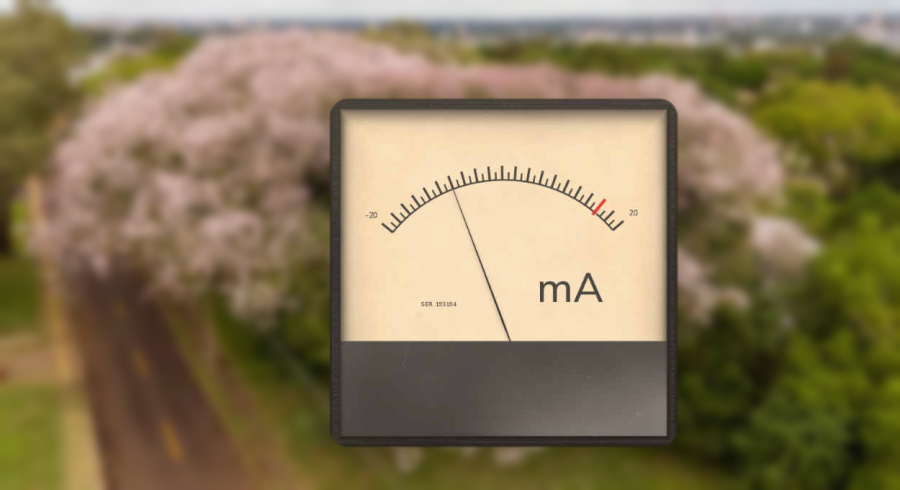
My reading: -8
